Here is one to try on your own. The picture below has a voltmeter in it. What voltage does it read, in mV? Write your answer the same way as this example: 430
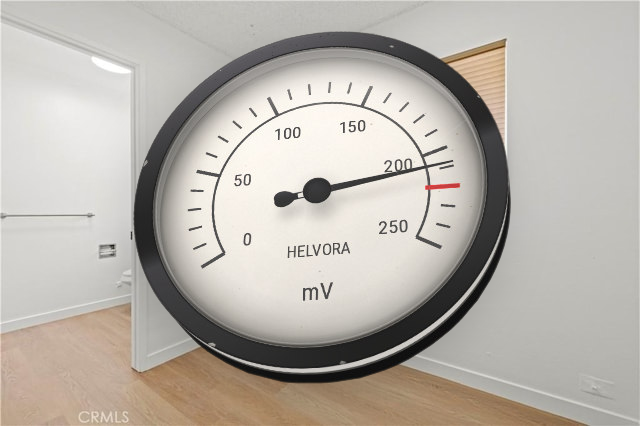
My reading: 210
